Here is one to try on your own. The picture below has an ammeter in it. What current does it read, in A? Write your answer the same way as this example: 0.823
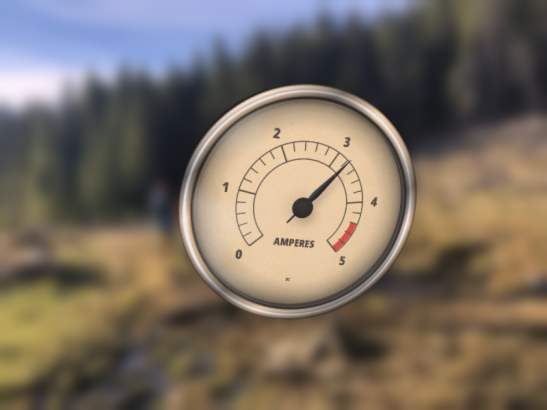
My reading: 3.2
